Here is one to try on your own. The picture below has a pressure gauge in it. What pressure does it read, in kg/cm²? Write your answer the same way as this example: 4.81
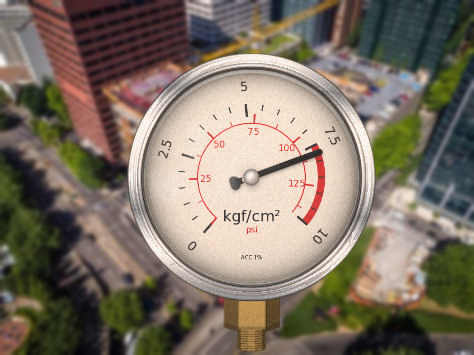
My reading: 7.75
